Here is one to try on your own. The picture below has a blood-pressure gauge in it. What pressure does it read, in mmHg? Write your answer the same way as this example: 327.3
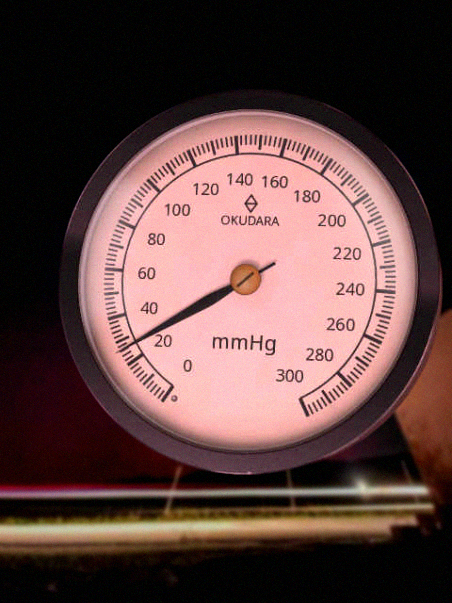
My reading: 26
